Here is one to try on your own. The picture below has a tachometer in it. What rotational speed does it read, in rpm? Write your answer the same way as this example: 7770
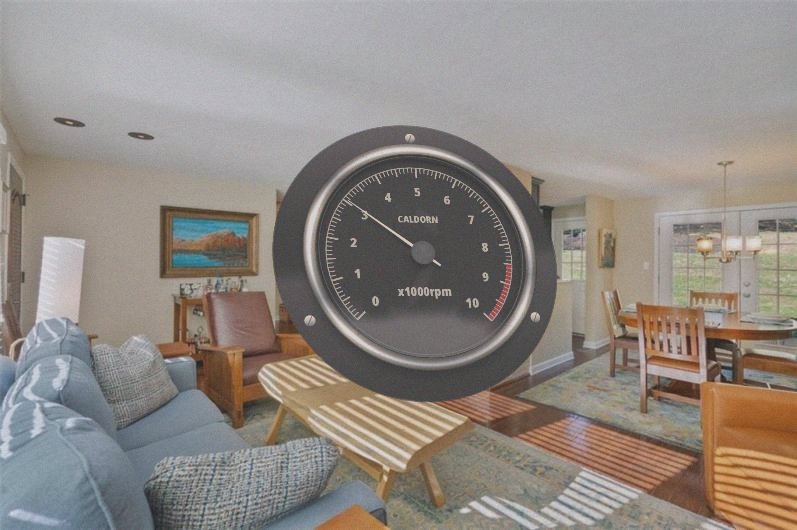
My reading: 3000
